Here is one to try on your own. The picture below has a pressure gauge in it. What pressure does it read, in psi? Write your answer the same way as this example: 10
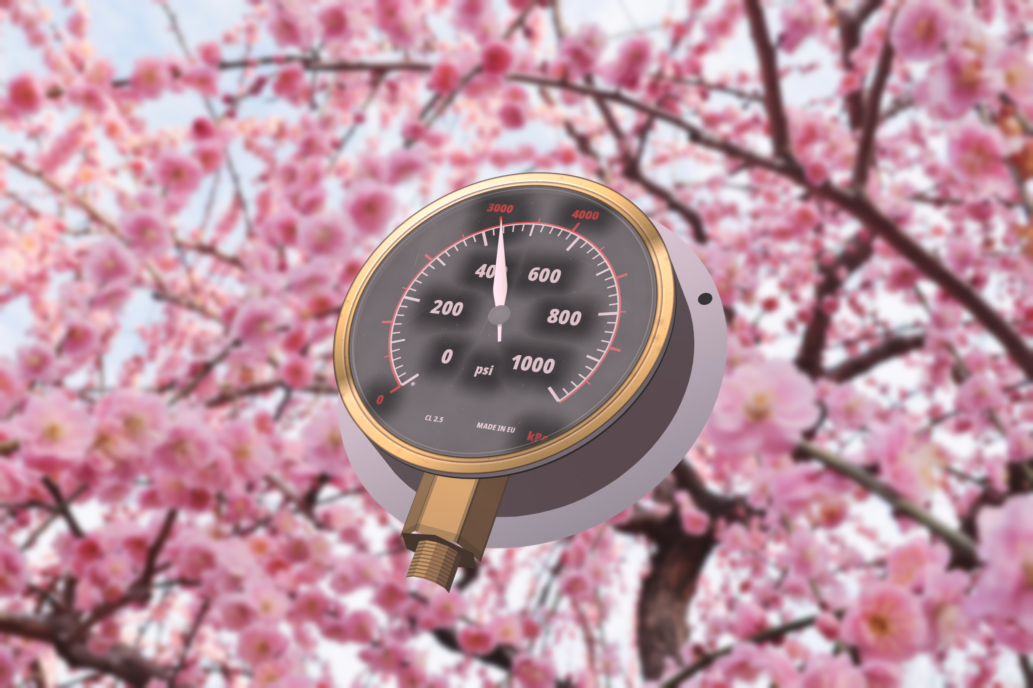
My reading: 440
